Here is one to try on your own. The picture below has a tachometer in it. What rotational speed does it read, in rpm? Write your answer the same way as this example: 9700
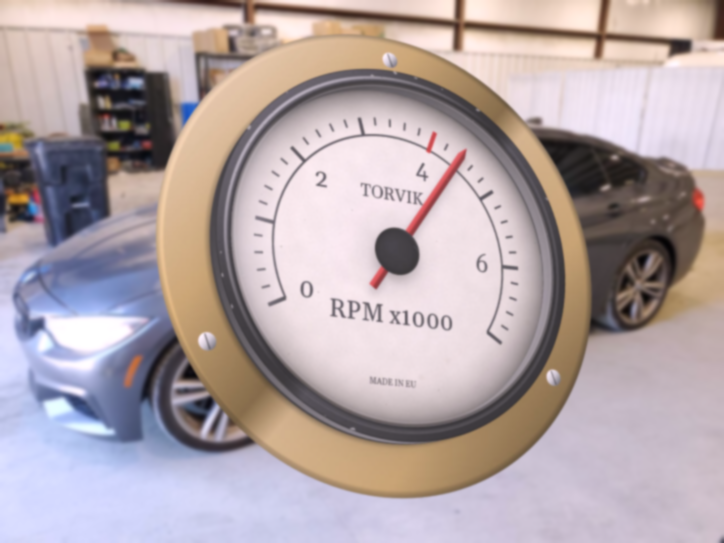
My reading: 4400
